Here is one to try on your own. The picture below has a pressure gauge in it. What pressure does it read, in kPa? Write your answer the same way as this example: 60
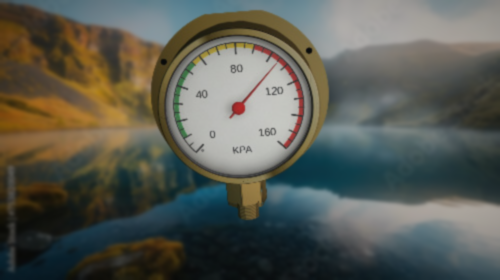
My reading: 105
